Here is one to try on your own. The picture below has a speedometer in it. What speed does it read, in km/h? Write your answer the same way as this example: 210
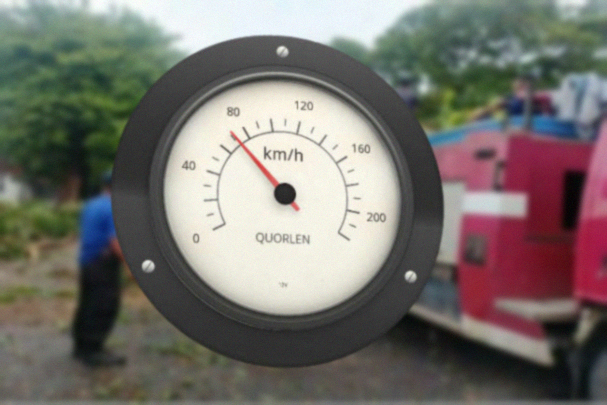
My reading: 70
